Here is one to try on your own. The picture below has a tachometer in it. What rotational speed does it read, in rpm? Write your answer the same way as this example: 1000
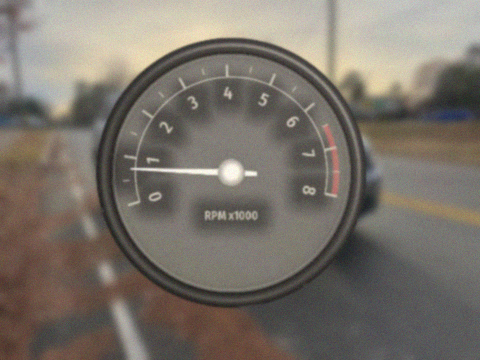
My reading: 750
